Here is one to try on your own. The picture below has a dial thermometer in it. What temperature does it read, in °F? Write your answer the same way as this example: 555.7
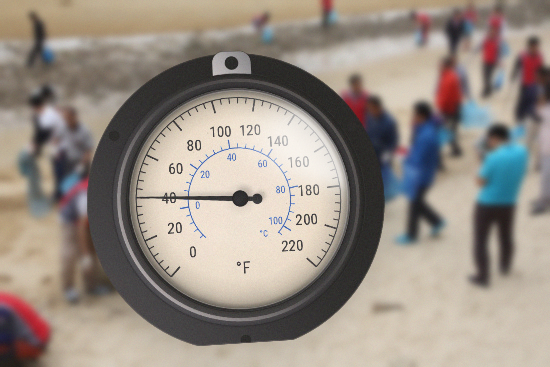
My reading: 40
